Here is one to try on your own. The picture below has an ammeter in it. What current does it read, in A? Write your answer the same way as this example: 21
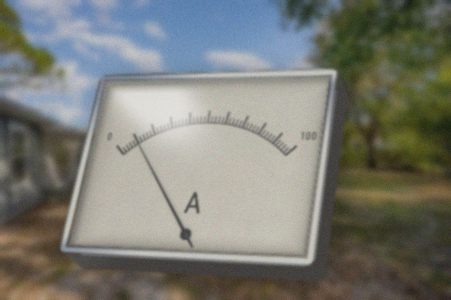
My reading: 10
